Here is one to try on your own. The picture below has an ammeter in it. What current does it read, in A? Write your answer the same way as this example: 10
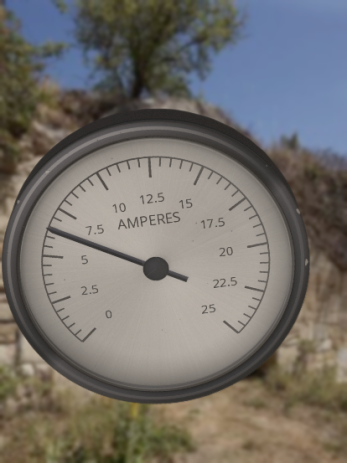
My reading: 6.5
